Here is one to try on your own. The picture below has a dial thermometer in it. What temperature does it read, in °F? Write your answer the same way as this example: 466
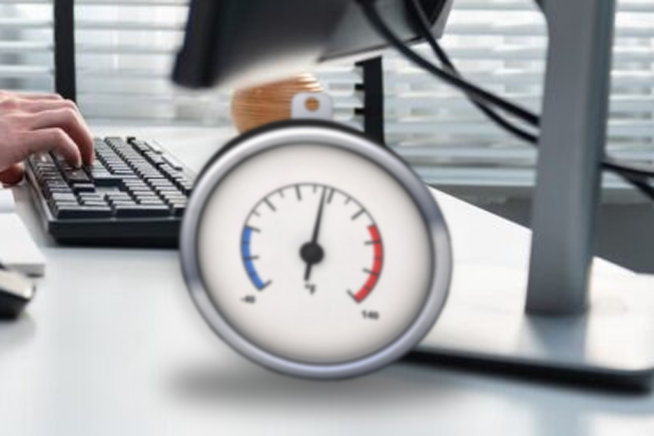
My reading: 55
